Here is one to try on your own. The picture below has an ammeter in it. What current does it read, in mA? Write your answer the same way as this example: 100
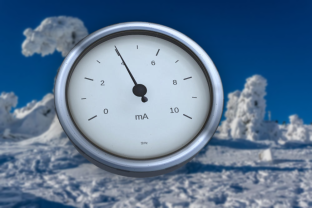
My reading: 4
